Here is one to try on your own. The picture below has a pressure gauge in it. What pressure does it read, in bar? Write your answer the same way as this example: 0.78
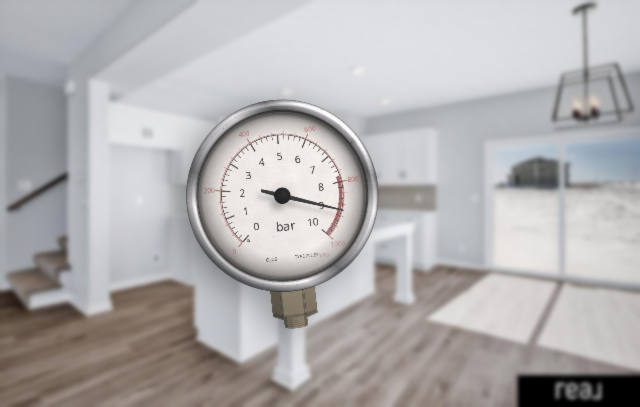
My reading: 9
